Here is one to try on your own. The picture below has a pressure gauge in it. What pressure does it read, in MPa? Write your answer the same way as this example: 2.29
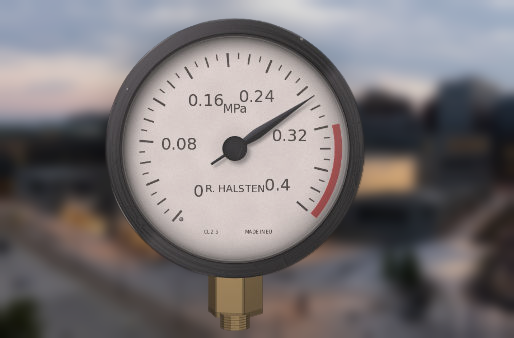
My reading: 0.29
